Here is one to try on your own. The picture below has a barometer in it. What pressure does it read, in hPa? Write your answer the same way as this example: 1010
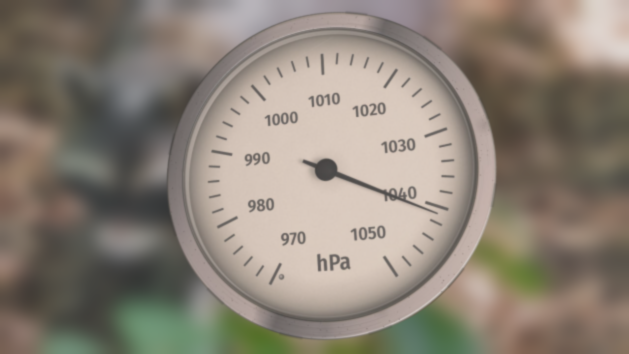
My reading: 1041
